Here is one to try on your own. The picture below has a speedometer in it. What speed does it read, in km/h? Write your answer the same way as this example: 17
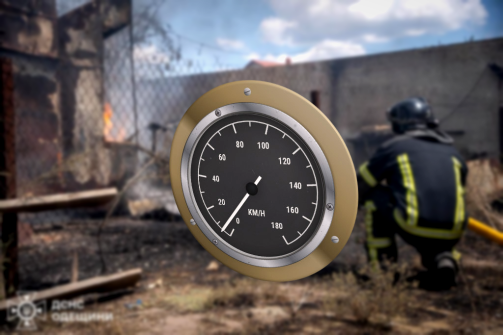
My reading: 5
